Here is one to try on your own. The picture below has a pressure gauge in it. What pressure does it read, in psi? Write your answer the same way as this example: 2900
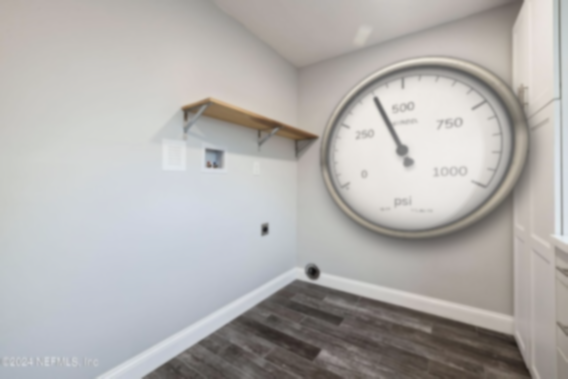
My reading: 400
